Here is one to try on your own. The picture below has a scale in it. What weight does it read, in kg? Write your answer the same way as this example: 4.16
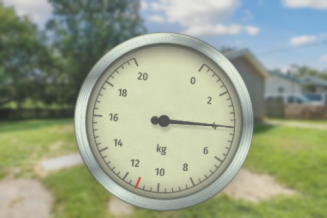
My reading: 4
